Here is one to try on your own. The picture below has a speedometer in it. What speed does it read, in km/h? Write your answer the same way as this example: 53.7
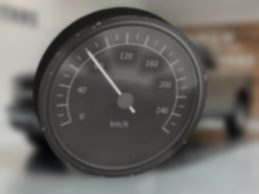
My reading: 80
